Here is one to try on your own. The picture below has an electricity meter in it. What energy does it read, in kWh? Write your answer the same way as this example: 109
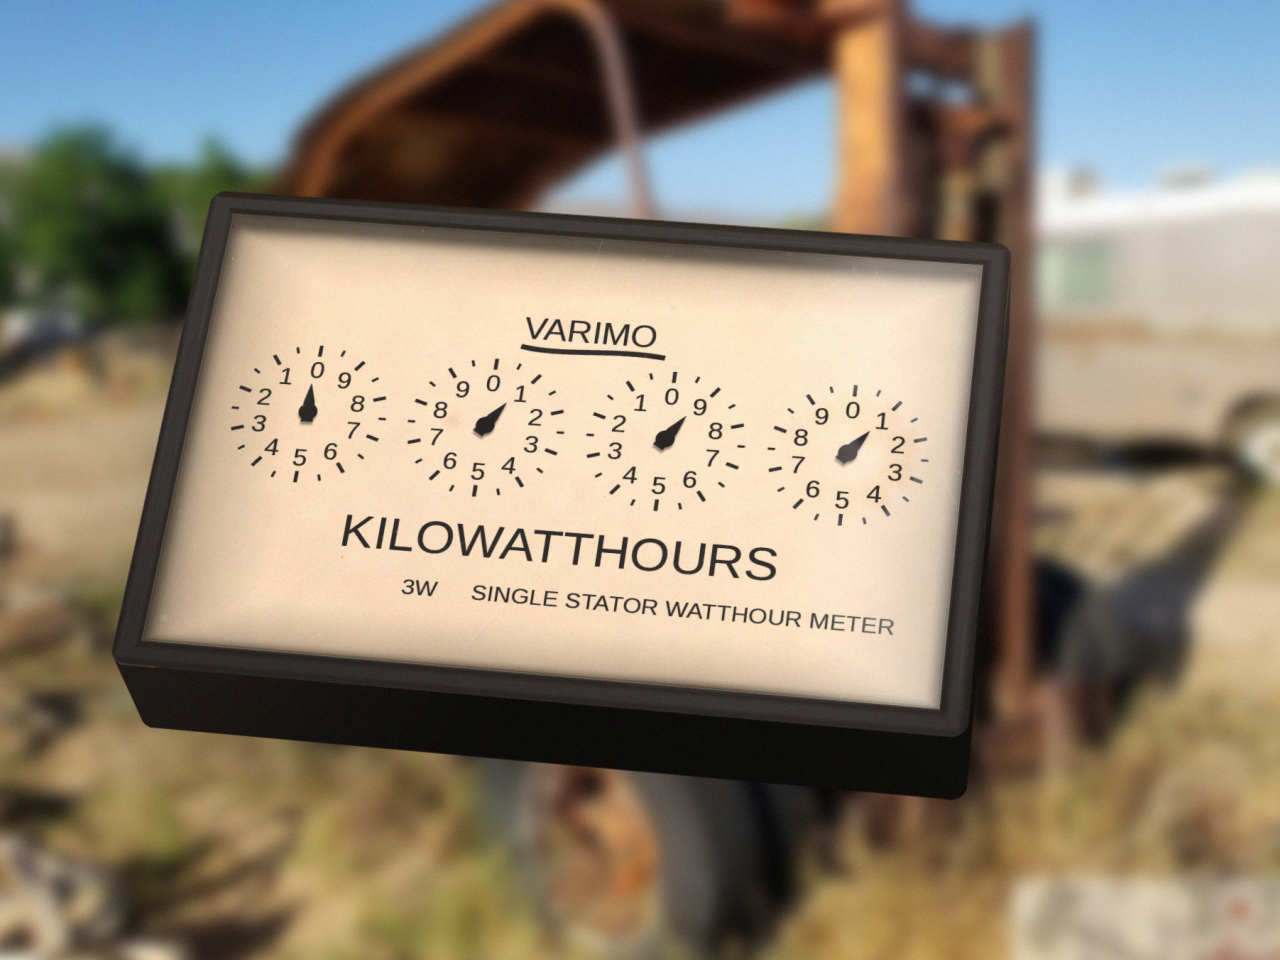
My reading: 91
